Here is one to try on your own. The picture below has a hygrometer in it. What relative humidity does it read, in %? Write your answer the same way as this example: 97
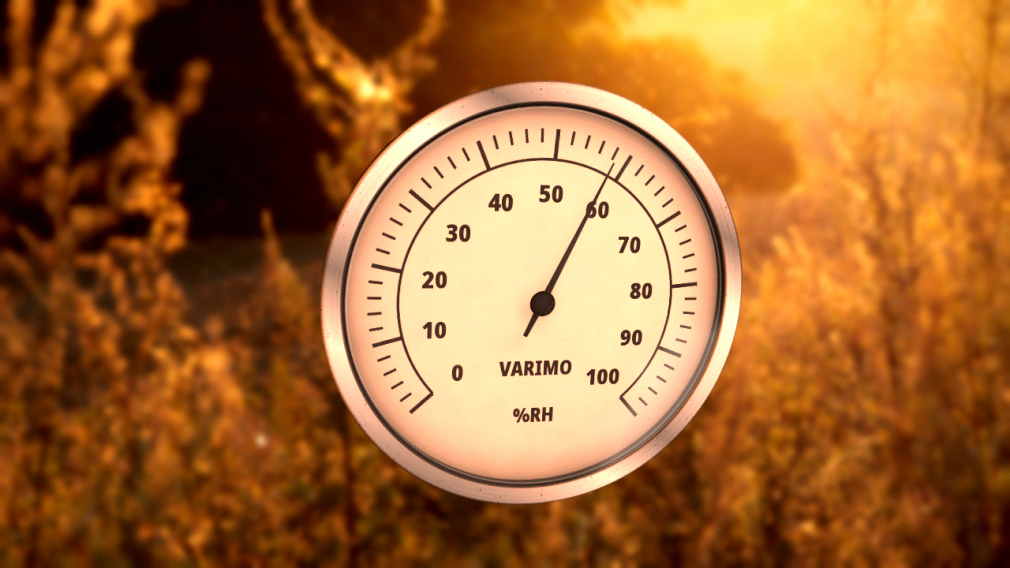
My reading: 58
